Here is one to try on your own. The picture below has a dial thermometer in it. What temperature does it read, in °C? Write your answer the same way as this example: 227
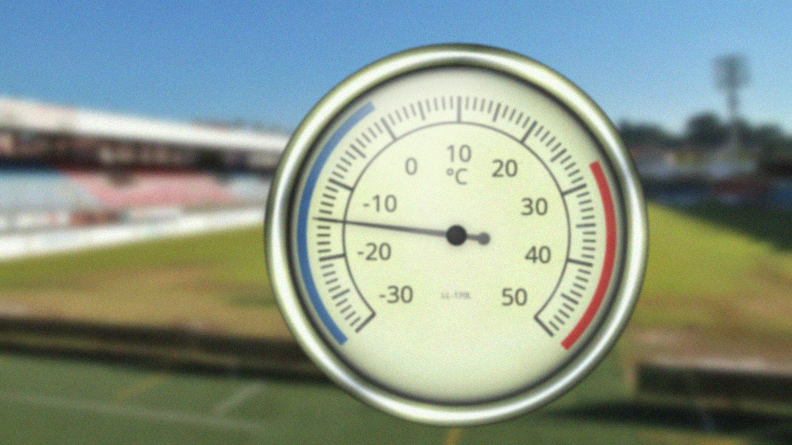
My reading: -15
